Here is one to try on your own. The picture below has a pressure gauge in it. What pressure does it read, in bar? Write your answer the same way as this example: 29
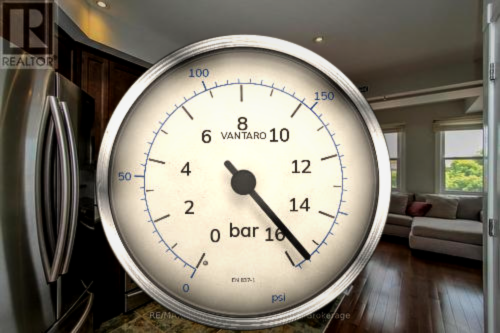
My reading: 15.5
